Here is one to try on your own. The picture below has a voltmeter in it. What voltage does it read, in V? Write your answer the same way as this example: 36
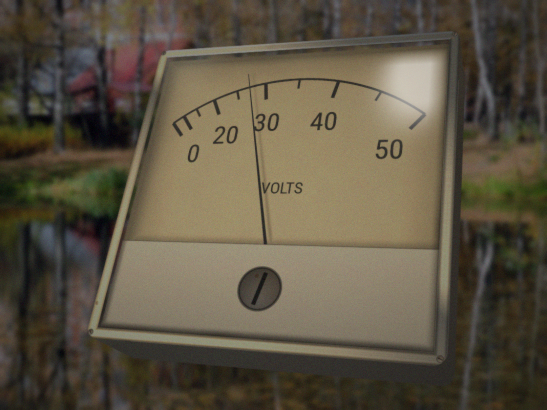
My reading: 27.5
